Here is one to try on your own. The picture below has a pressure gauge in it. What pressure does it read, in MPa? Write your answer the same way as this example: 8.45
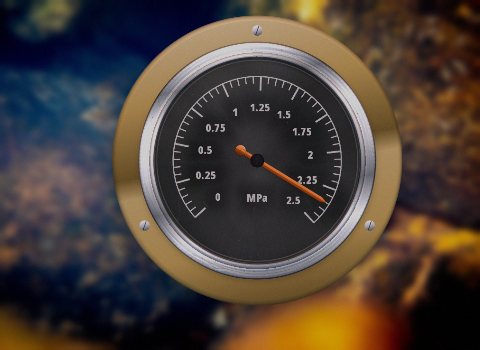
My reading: 2.35
